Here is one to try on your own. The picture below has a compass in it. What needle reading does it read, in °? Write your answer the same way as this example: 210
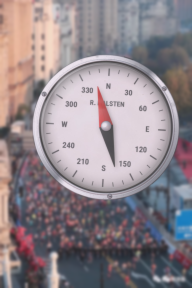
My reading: 345
